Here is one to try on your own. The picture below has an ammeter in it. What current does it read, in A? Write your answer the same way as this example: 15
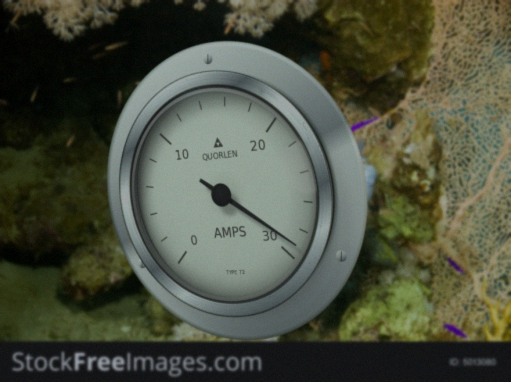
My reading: 29
